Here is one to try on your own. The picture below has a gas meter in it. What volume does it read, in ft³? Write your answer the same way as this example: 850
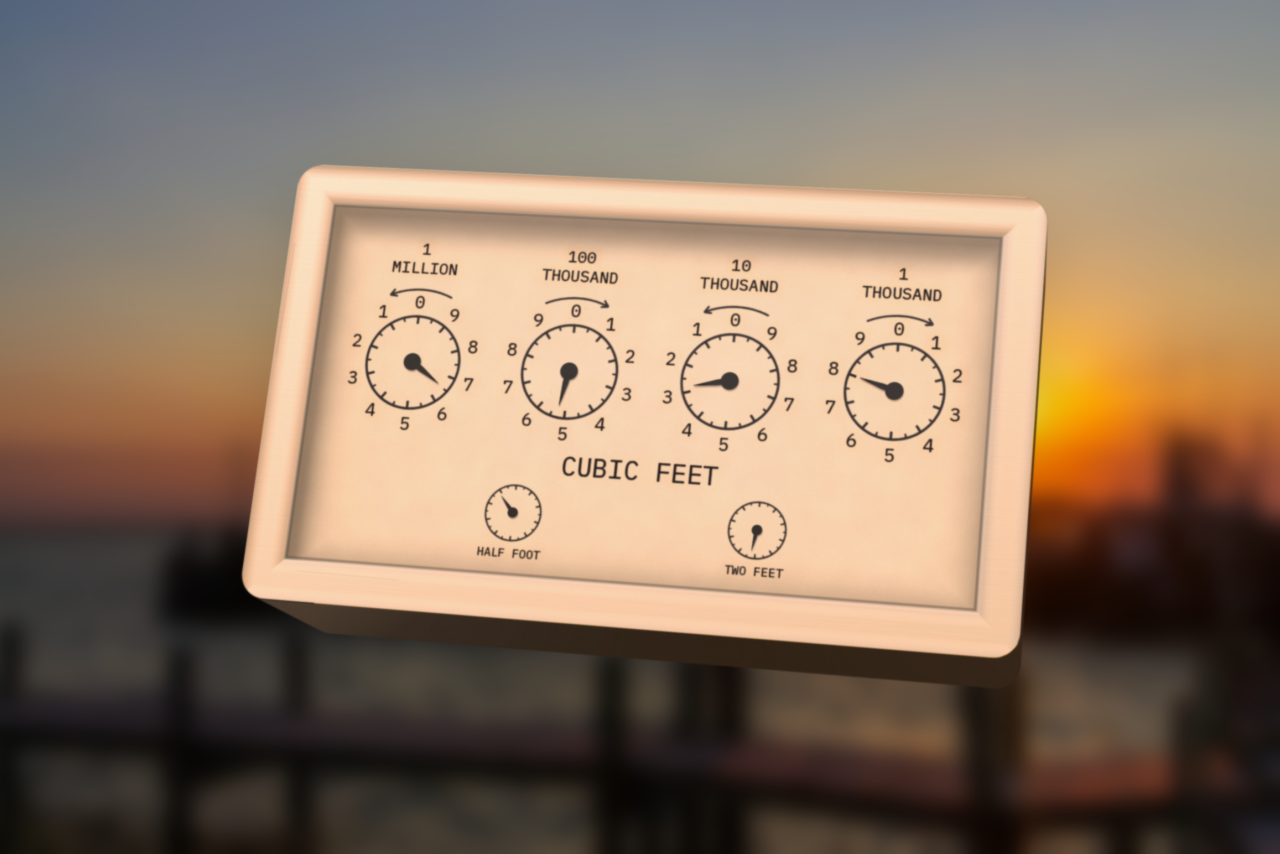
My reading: 652800
